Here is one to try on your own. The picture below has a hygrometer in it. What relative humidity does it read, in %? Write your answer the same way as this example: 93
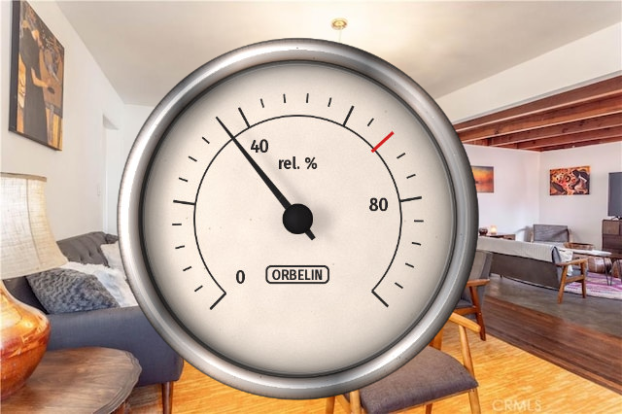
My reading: 36
